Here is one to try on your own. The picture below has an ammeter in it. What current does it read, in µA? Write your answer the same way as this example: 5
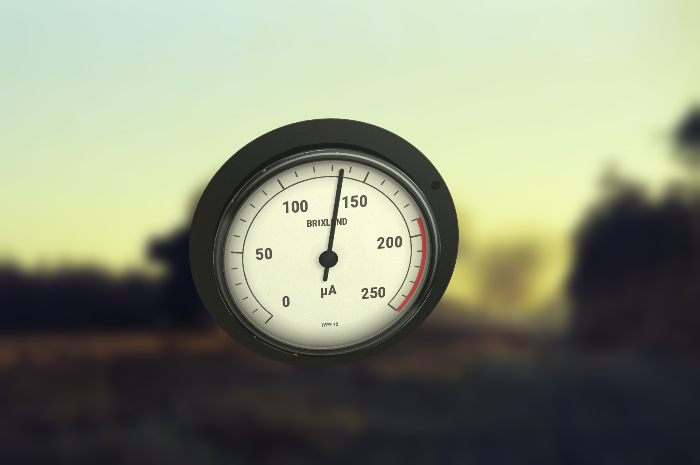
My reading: 135
